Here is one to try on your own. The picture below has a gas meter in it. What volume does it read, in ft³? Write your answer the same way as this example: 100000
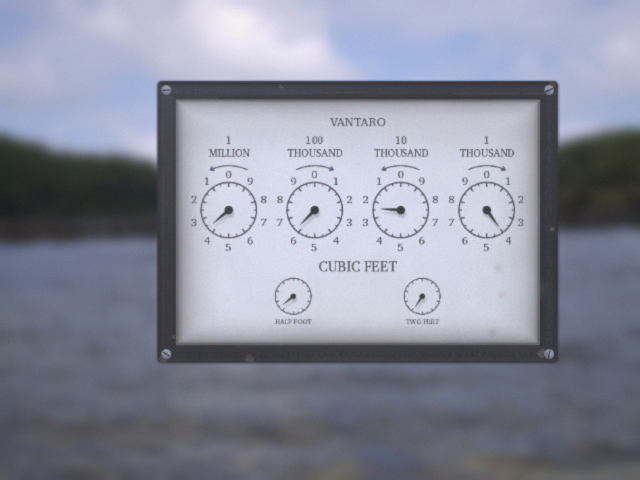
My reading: 362400
